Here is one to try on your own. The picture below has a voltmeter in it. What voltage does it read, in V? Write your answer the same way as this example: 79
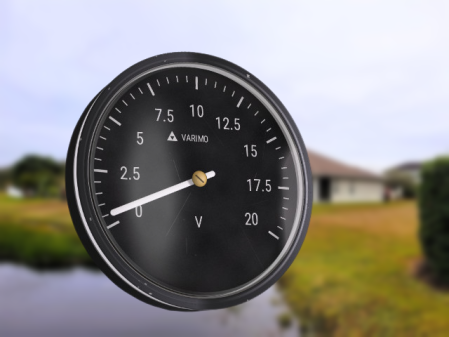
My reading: 0.5
